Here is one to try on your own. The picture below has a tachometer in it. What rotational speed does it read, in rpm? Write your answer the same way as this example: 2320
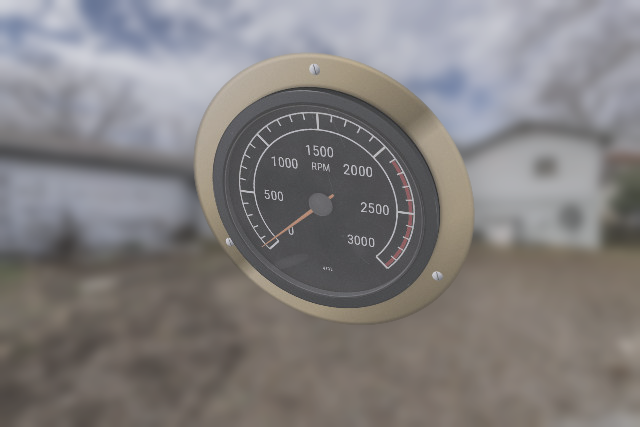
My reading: 50
